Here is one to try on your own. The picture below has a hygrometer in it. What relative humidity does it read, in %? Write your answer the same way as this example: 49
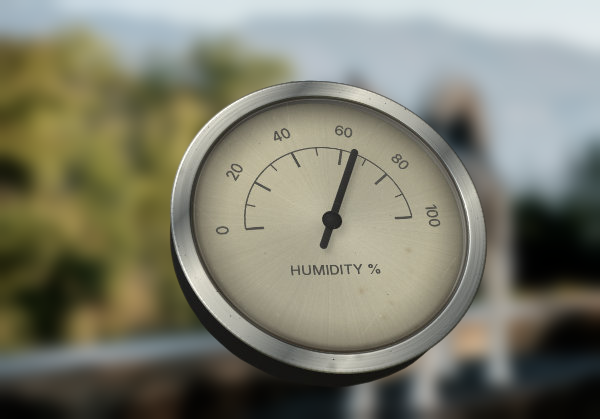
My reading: 65
